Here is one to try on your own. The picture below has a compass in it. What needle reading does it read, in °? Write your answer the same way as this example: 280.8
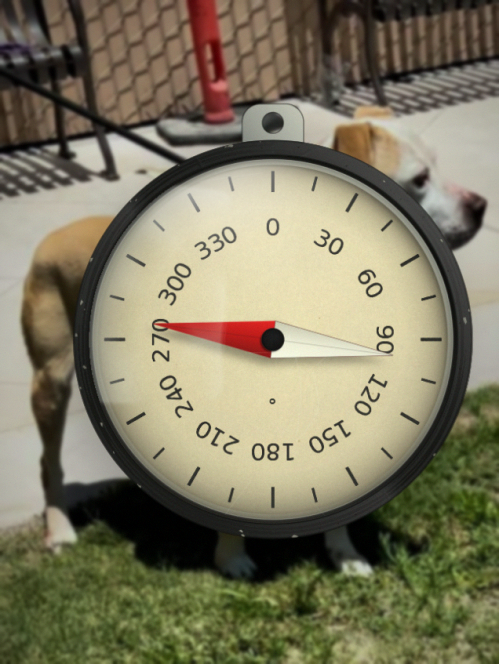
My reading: 277.5
